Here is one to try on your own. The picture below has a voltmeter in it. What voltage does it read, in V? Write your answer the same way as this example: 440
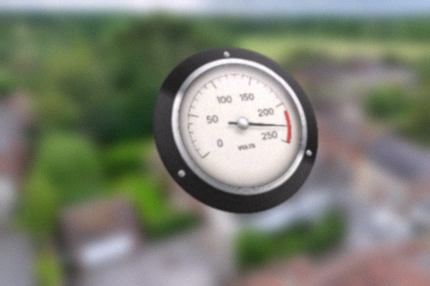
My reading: 230
